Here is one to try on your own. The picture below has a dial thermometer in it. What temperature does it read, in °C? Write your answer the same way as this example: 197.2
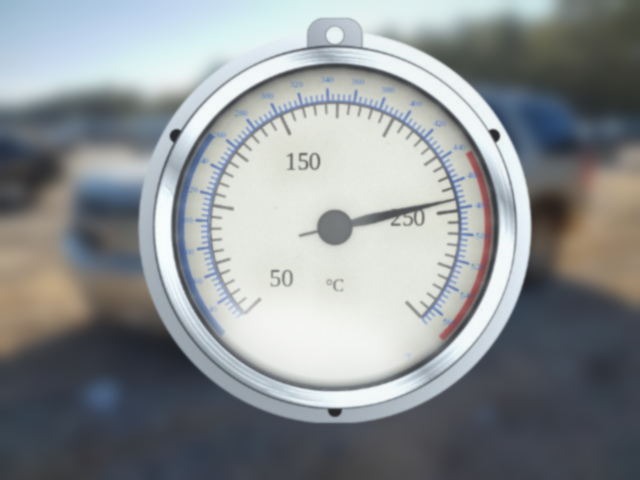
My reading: 245
